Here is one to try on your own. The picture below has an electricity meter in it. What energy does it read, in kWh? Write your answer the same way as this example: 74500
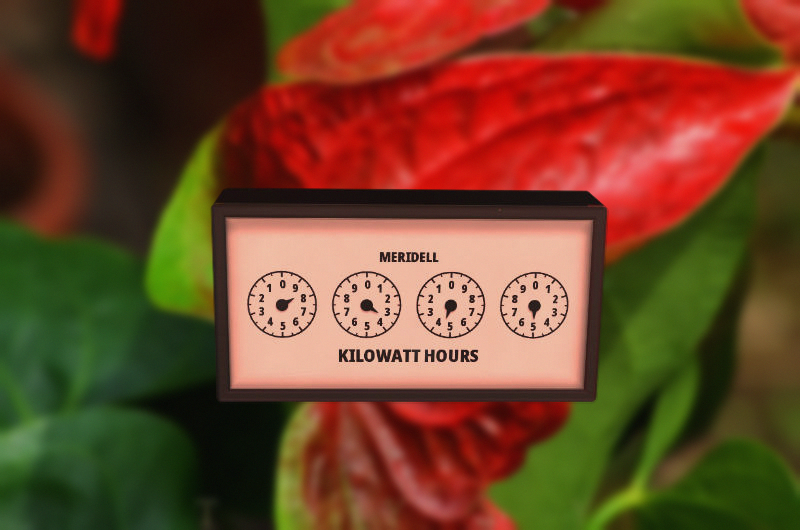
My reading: 8345
